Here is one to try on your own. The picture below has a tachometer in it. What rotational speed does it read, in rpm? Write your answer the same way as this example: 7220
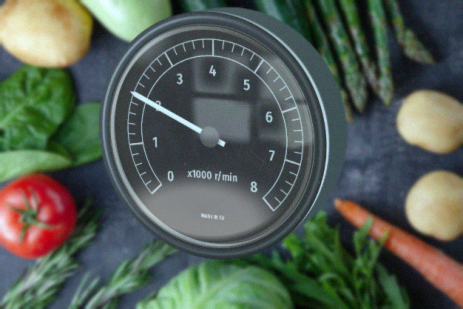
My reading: 2000
